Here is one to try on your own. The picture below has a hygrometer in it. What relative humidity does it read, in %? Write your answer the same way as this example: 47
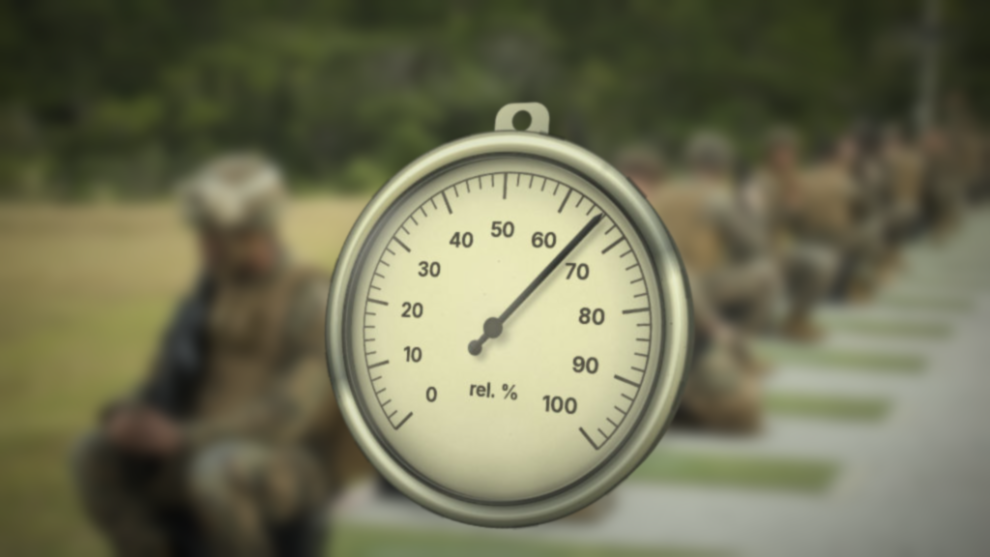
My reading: 66
